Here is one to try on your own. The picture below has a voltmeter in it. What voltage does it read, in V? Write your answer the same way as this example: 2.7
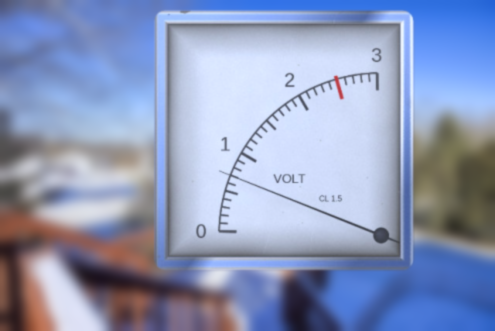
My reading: 0.7
